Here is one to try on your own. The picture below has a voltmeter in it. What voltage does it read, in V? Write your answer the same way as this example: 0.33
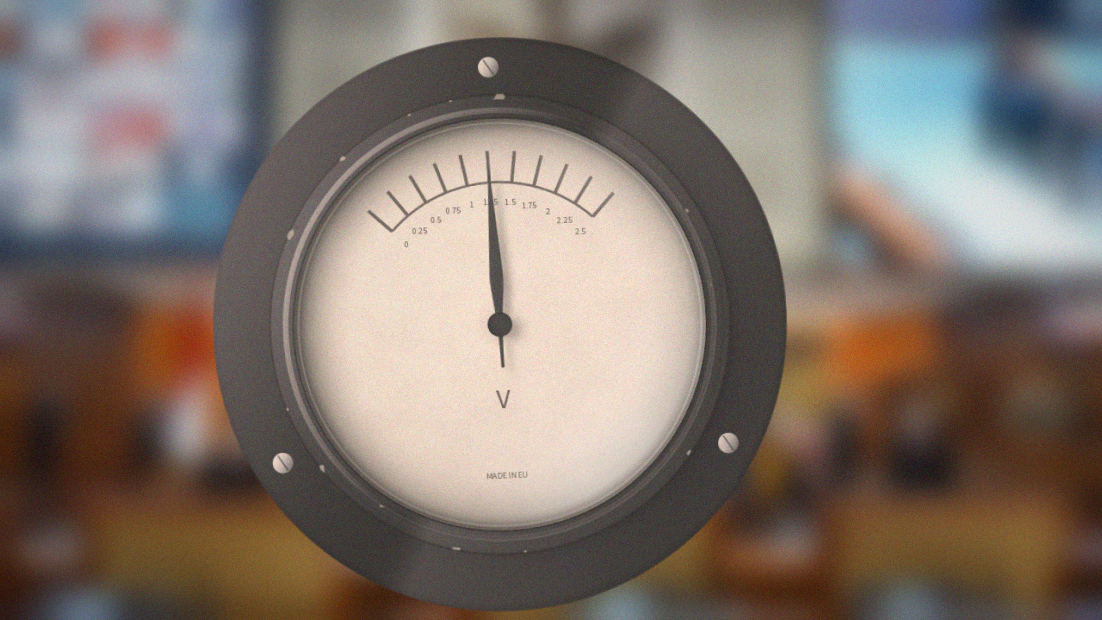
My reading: 1.25
